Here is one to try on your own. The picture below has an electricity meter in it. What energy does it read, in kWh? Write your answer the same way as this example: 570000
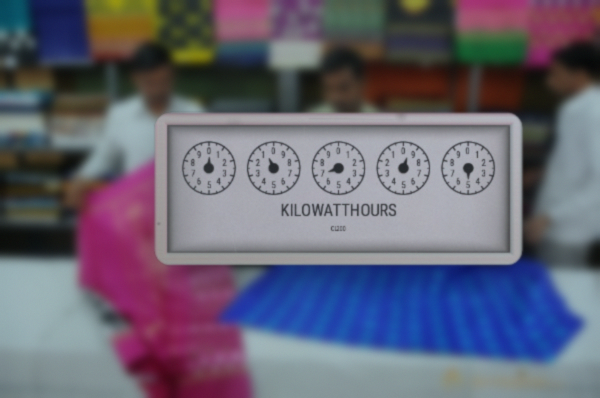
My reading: 695
